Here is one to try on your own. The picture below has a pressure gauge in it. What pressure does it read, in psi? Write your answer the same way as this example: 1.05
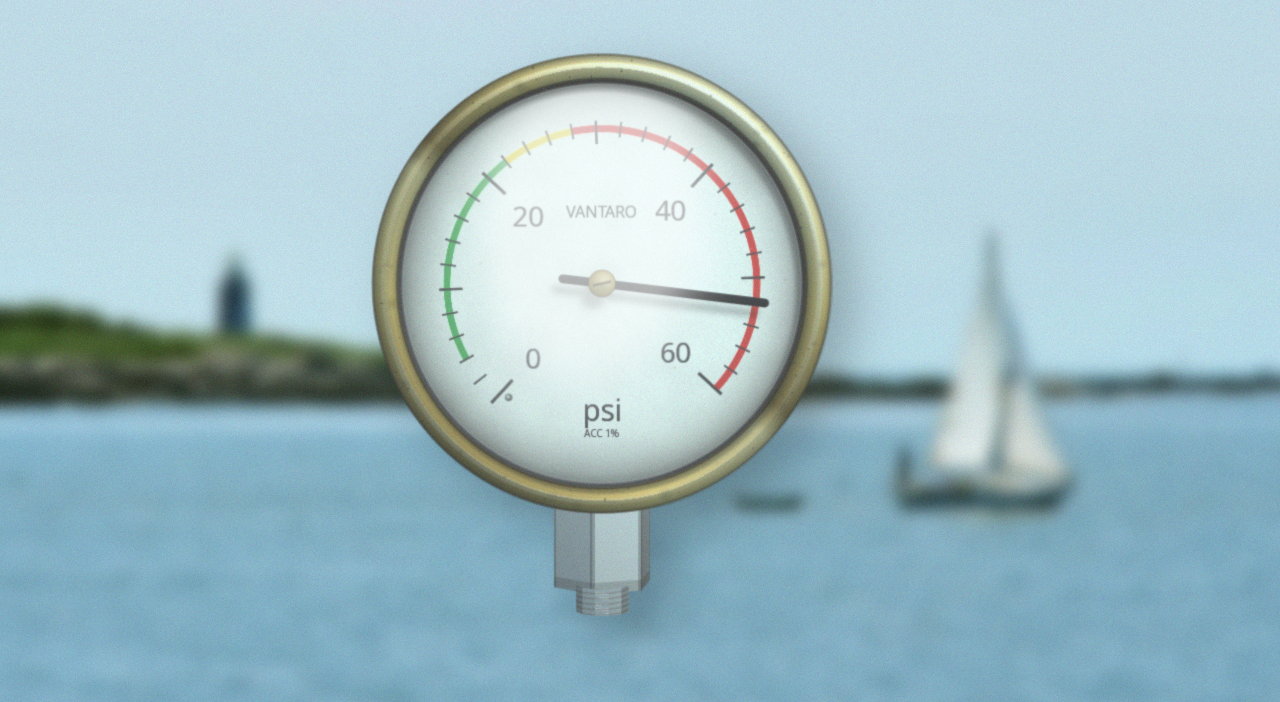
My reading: 52
